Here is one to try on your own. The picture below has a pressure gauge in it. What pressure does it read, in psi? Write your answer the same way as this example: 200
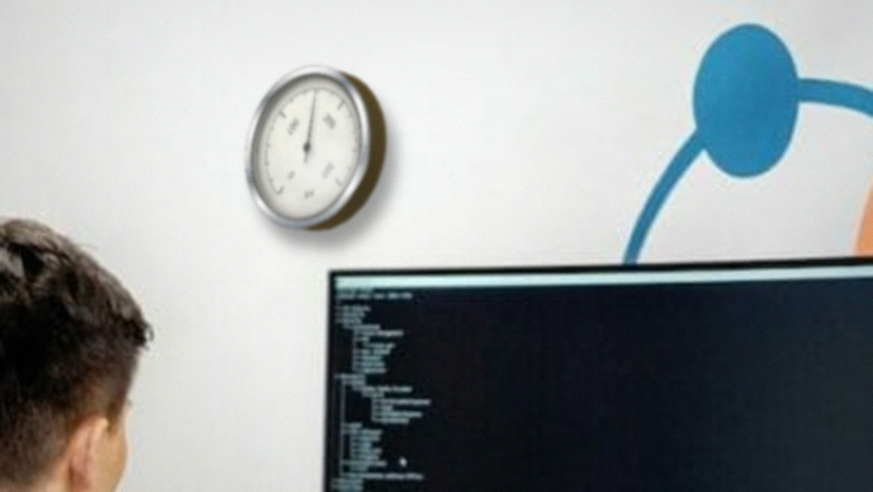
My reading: 160
